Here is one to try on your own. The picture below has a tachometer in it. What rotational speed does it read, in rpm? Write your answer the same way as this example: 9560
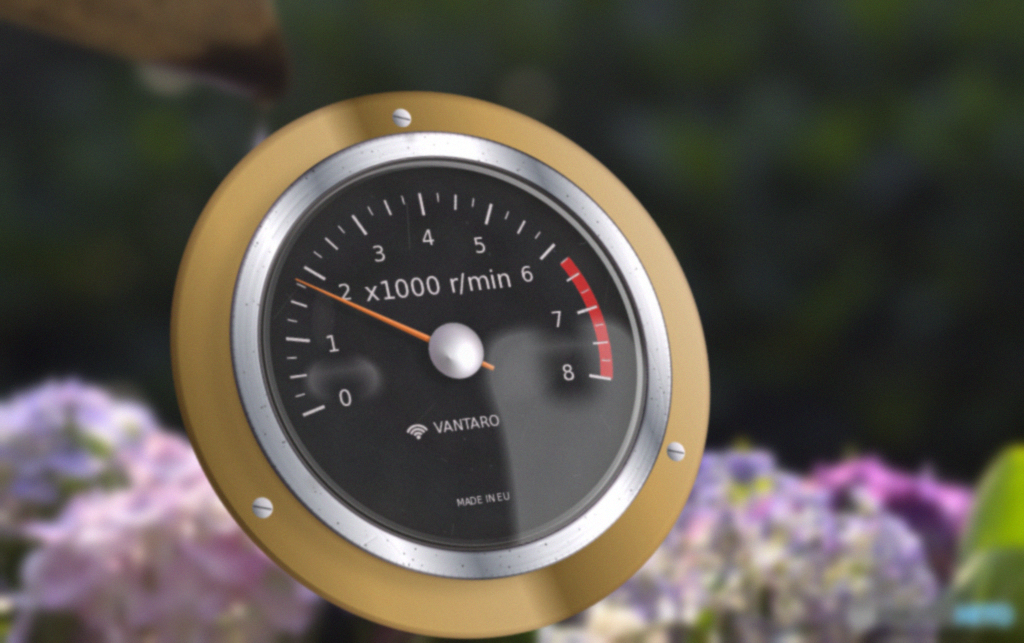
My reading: 1750
